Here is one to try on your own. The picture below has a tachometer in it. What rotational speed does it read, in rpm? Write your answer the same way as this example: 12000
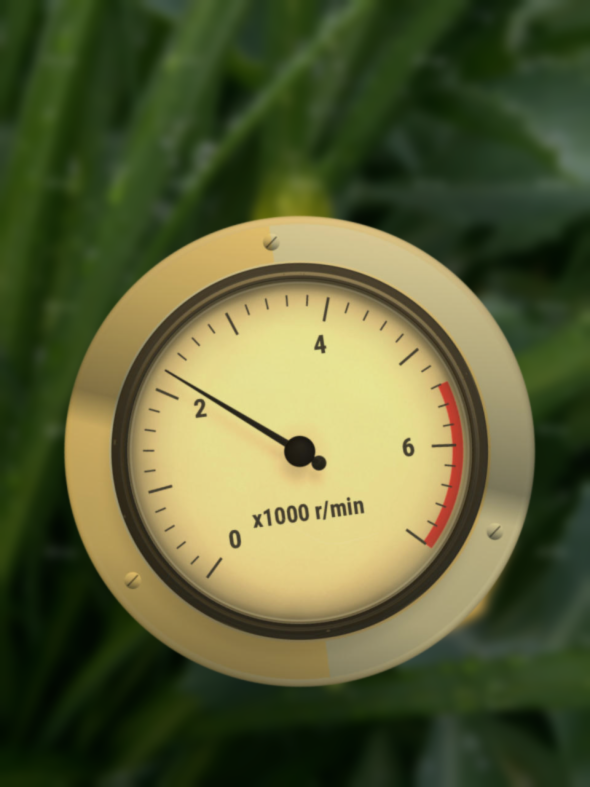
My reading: 2200
